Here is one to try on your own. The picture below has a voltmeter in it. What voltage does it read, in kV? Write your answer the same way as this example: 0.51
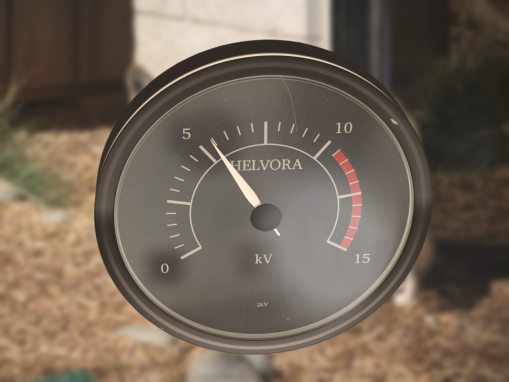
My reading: 5.5
